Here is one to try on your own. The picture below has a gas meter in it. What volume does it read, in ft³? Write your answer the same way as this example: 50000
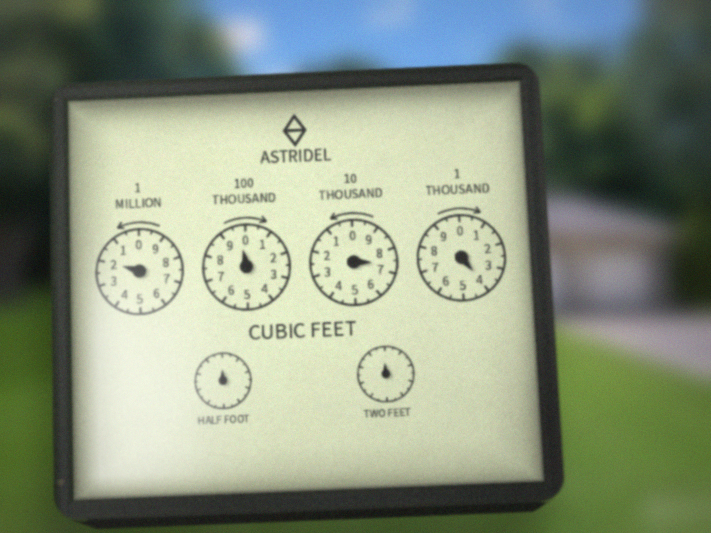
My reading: 197400
